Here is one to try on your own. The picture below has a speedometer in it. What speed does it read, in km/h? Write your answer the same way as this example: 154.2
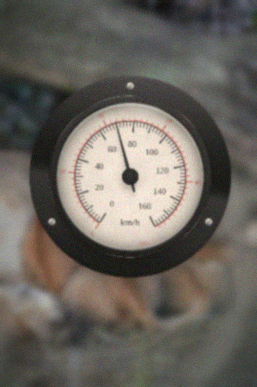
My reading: 70
